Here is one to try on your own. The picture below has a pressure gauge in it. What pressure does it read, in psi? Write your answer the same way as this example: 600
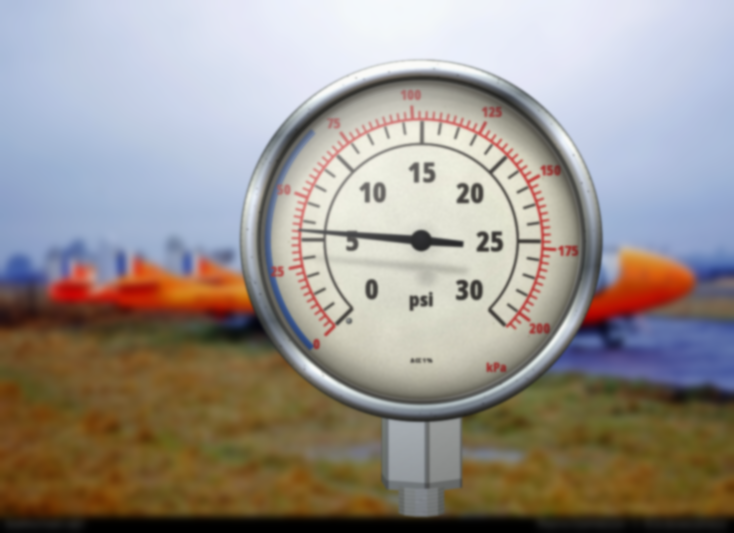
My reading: 5.5
